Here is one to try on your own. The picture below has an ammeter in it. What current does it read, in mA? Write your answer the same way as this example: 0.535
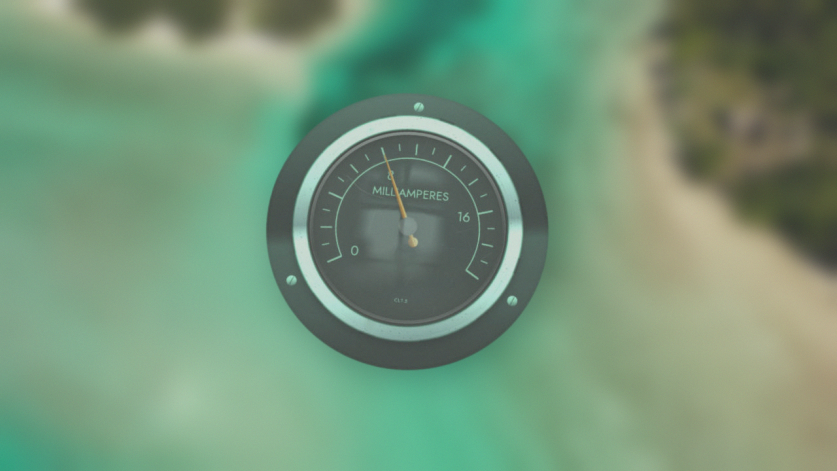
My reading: 8
